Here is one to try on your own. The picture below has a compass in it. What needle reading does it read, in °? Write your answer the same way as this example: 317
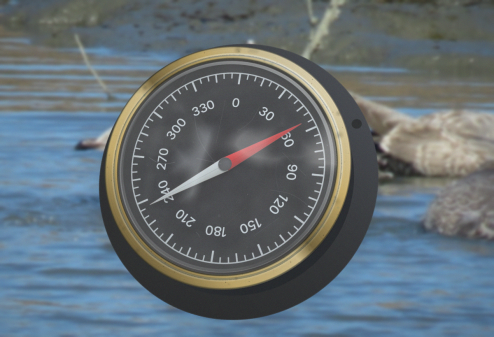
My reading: 55
